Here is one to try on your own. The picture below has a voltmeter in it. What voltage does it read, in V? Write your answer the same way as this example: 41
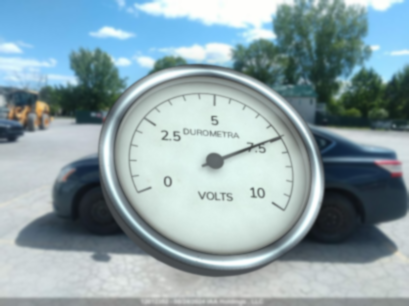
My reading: 7.5
